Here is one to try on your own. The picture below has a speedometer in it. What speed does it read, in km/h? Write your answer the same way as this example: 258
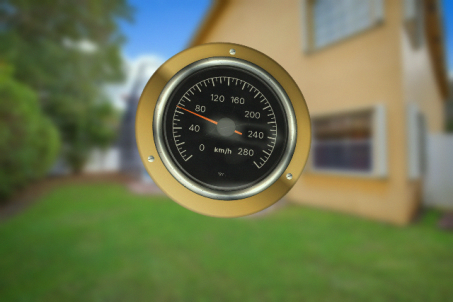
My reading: 65
